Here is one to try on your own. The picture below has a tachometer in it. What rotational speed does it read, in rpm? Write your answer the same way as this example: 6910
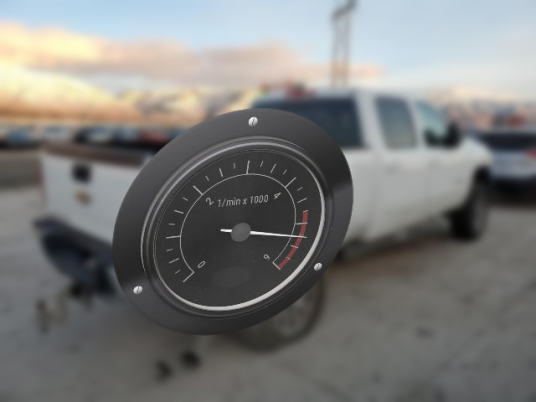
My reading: 5250
